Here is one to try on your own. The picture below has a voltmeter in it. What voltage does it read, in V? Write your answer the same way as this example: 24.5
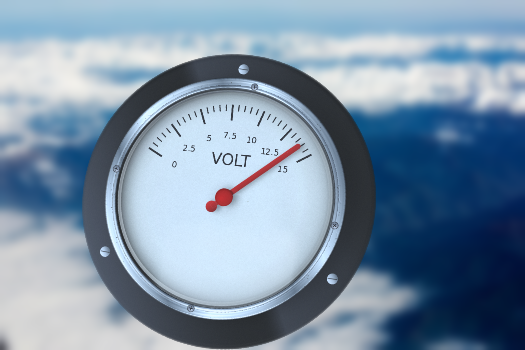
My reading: 14
